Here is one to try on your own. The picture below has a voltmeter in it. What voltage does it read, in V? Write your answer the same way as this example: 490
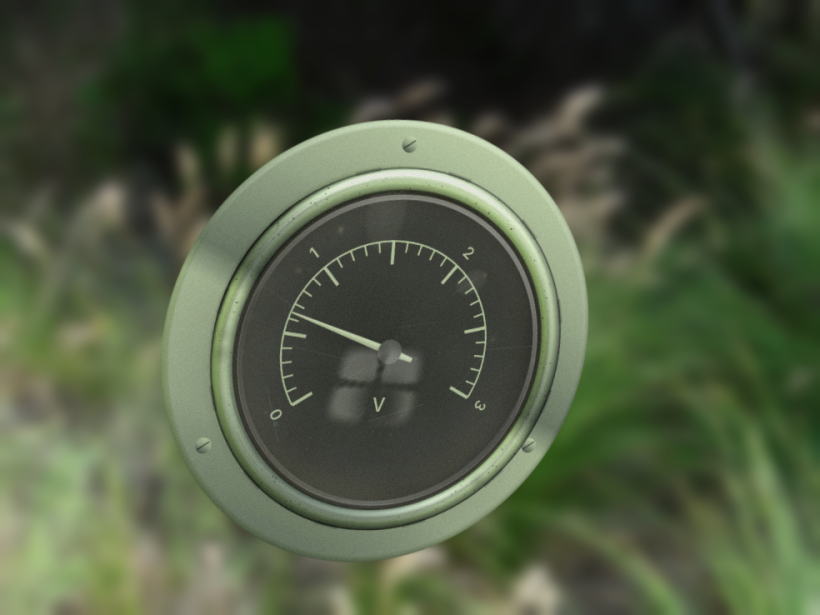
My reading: 0.65
